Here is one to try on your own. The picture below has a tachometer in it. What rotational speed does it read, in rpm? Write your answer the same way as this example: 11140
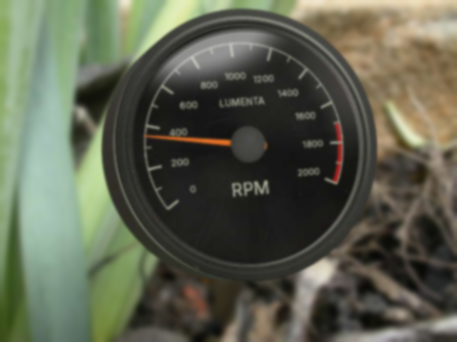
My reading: 350
